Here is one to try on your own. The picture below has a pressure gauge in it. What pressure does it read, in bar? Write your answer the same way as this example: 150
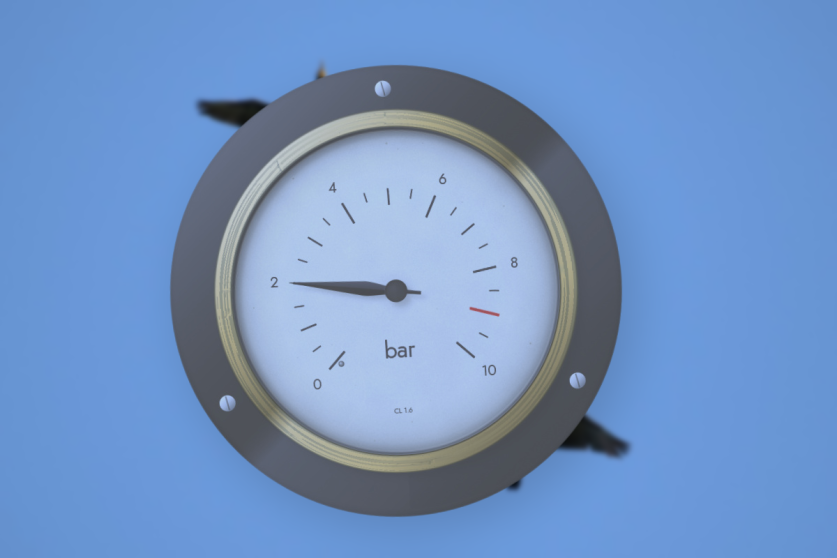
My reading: 2
